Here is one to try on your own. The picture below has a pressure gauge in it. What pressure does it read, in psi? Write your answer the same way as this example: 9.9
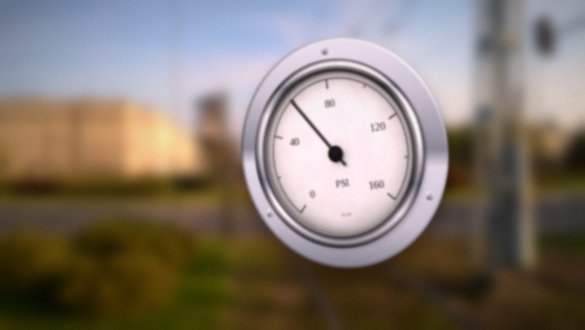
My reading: 60
